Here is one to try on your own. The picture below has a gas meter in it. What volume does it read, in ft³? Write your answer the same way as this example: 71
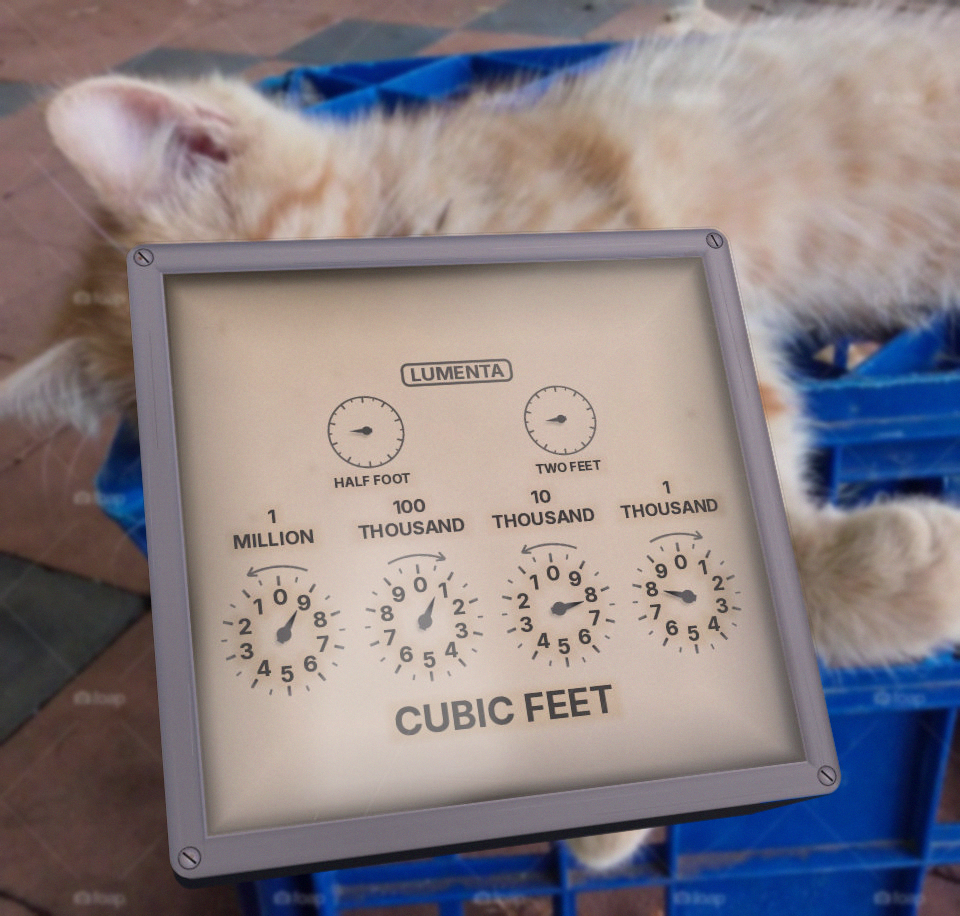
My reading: 907800
